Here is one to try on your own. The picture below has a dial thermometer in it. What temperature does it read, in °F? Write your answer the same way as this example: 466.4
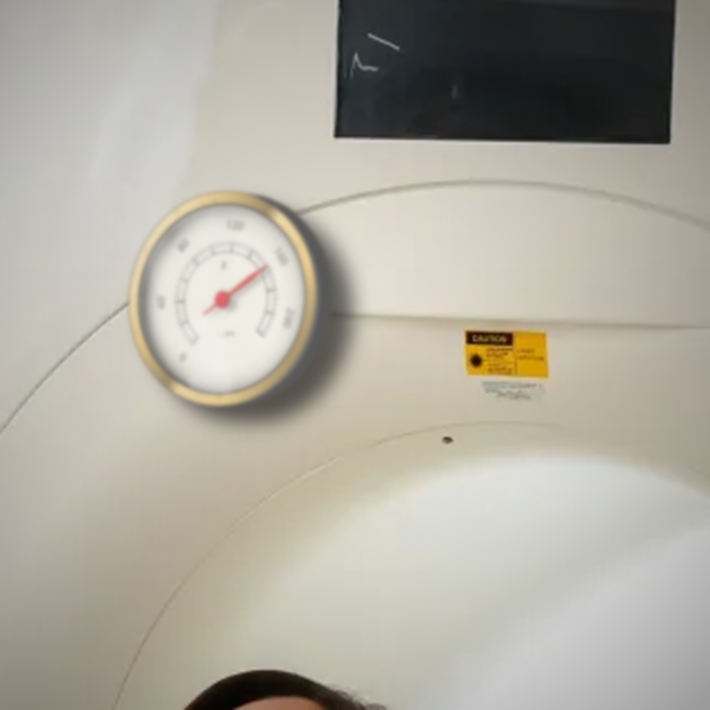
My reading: 160
